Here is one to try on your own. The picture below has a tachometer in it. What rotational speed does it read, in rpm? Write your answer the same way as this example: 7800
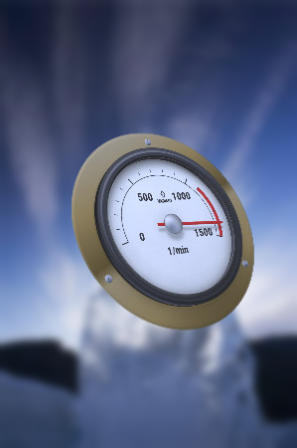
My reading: 1400
